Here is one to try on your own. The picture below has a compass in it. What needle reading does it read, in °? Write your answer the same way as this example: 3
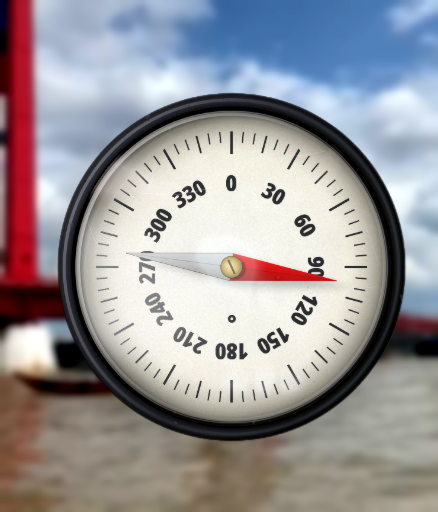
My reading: 97.5
